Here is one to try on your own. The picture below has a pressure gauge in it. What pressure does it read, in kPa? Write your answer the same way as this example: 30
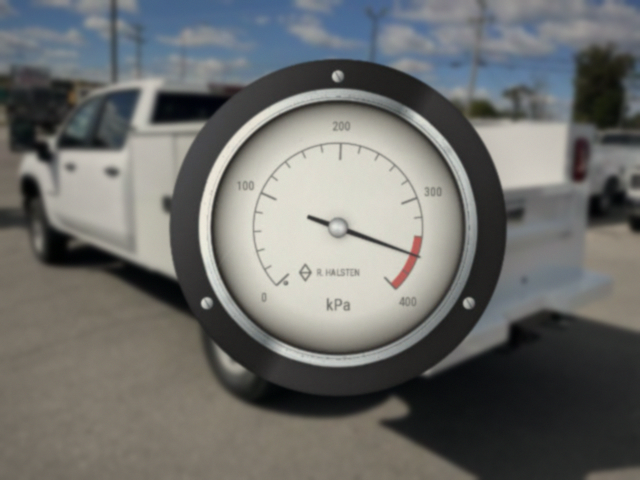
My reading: 360
